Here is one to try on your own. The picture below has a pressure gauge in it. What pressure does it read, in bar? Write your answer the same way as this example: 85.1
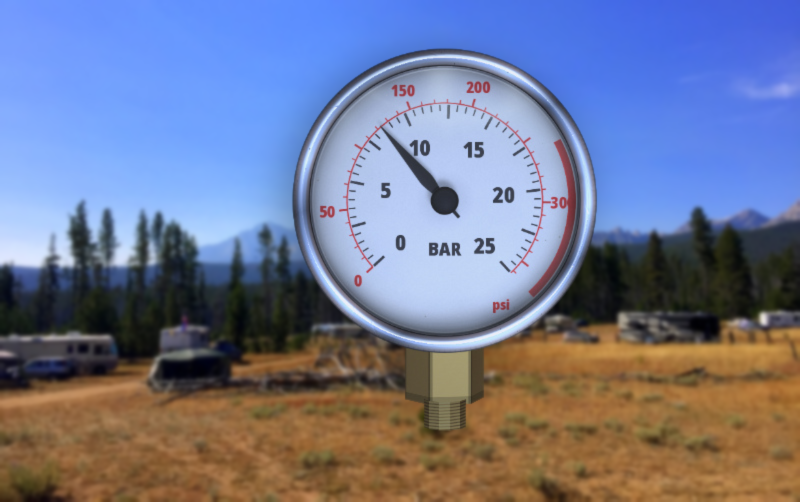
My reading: 8.5
